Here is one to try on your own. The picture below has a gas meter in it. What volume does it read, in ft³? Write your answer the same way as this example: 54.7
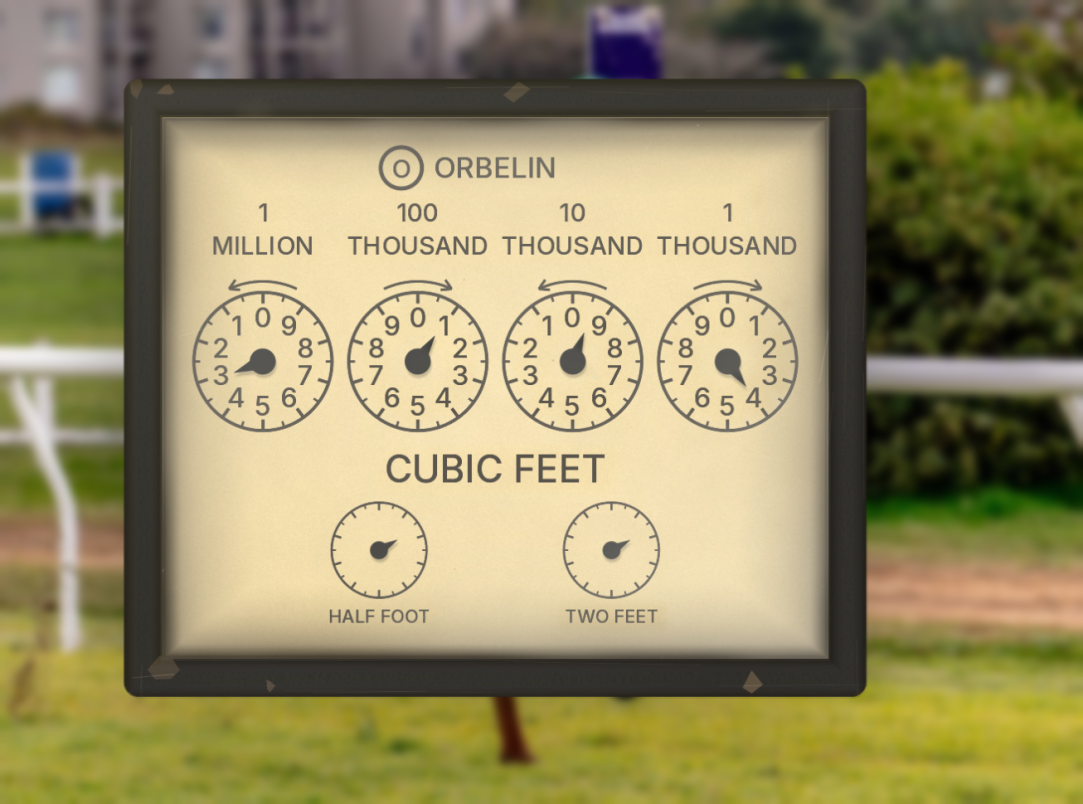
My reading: 309400
